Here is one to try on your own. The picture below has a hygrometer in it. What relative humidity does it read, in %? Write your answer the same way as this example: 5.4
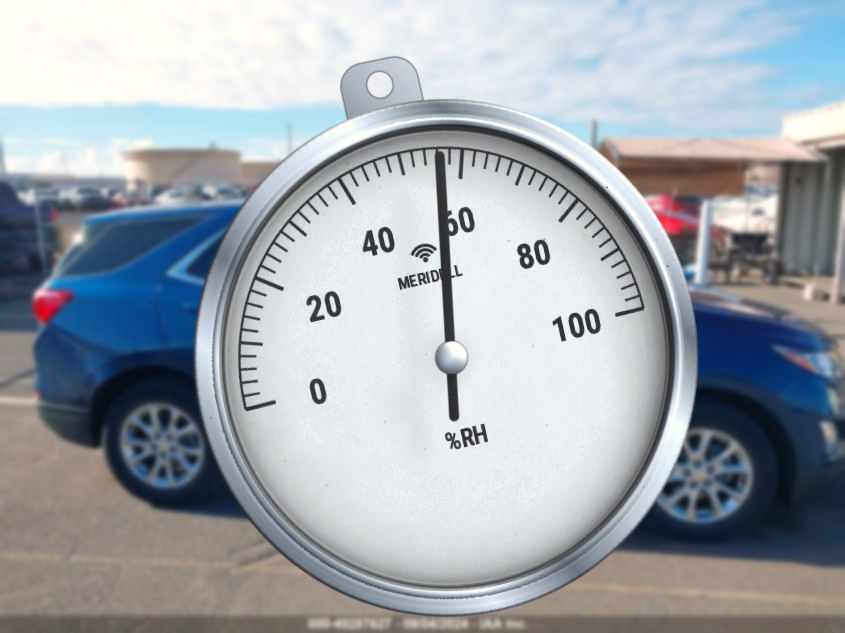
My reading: 56
